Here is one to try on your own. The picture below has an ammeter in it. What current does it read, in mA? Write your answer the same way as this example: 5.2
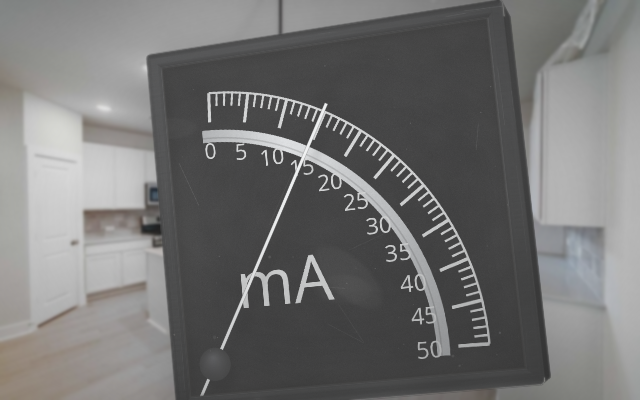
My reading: 15
